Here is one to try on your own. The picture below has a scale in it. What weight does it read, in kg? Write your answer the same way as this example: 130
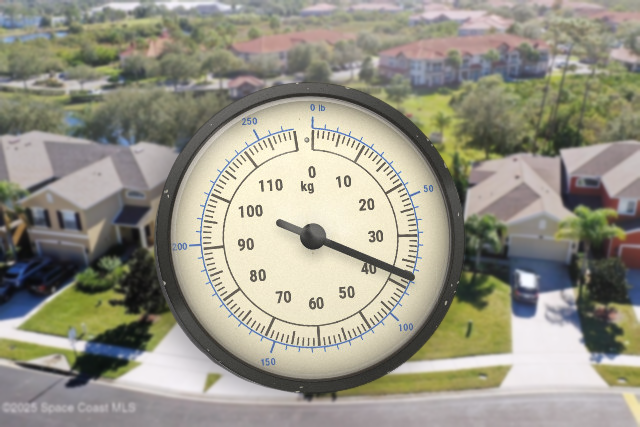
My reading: 38
